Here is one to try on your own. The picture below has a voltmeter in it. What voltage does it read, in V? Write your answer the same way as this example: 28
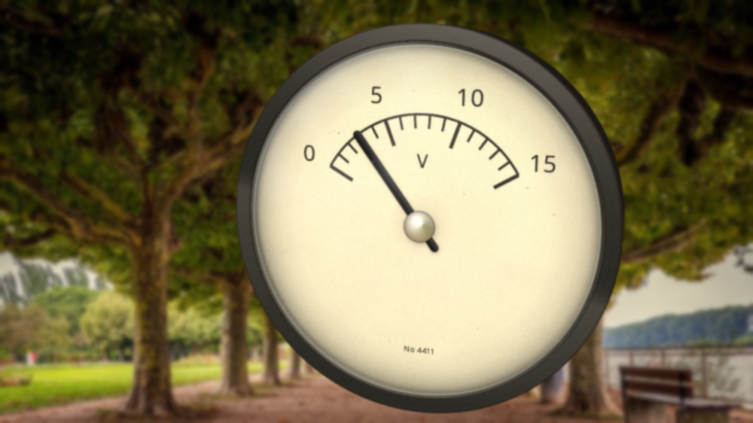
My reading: 3
